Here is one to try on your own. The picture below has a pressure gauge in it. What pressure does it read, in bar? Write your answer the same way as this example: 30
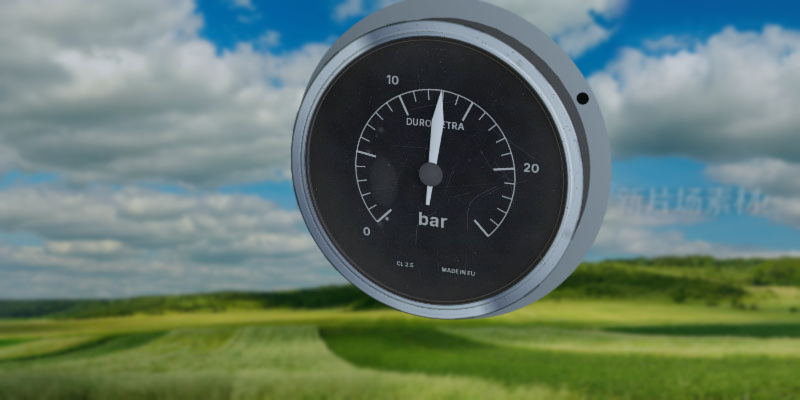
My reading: 13
